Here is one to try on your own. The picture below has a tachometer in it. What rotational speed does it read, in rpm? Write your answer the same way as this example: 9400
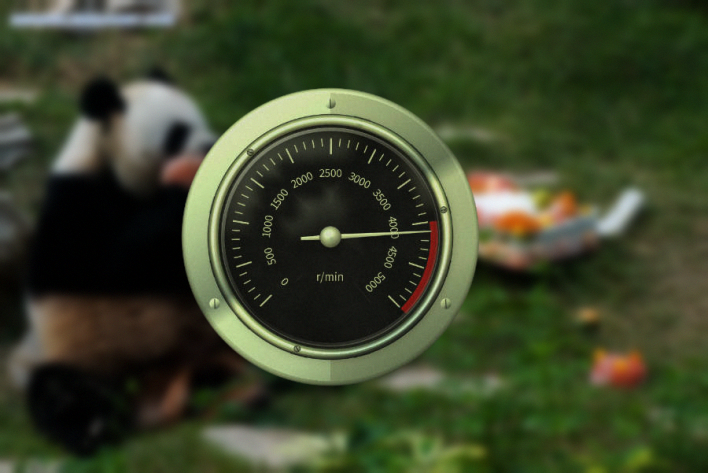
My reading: 4100
